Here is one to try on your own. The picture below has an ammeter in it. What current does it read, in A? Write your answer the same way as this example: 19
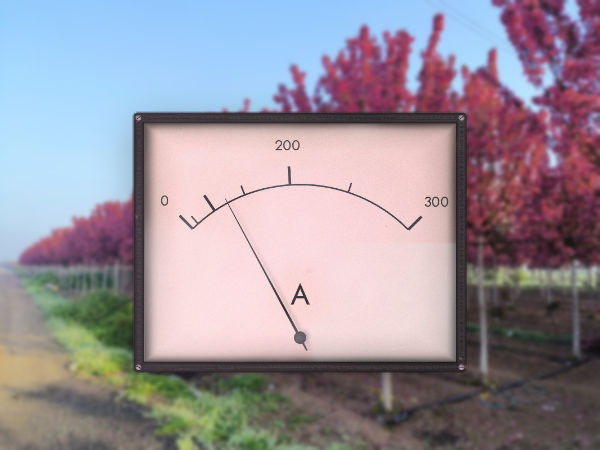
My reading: 125
